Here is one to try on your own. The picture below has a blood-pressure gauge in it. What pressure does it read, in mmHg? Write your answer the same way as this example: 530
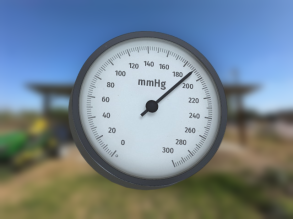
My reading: 190
